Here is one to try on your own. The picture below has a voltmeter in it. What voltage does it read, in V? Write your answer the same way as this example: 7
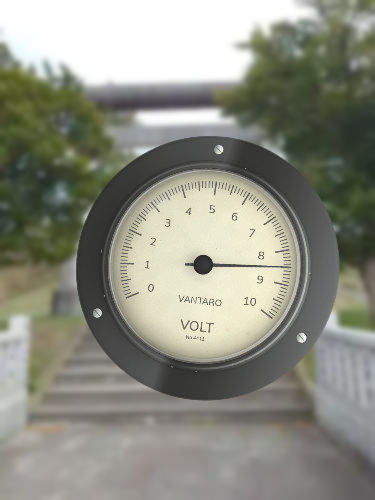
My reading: 8.5
